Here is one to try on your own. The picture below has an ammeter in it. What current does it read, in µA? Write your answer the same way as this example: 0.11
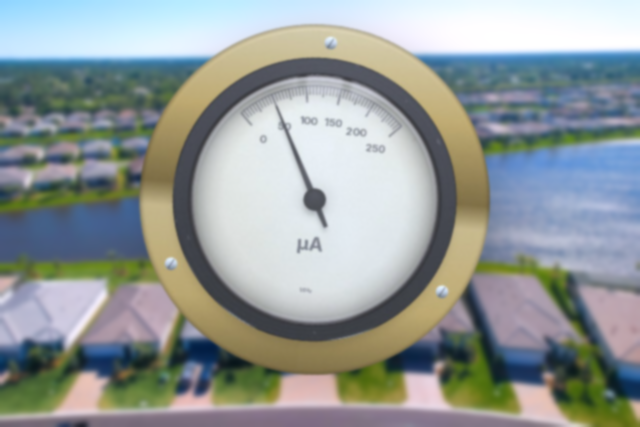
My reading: 50
